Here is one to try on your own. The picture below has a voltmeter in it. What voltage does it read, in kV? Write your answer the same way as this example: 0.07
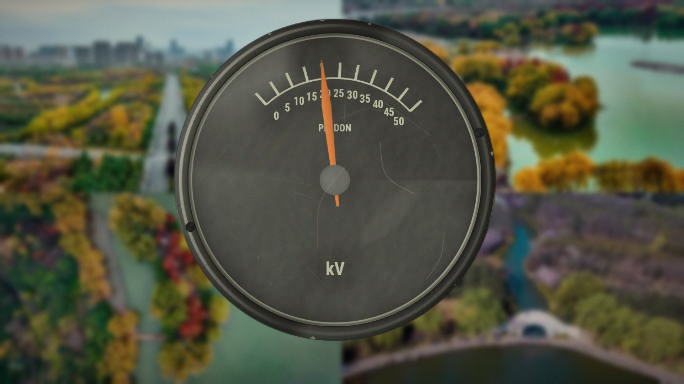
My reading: 20
